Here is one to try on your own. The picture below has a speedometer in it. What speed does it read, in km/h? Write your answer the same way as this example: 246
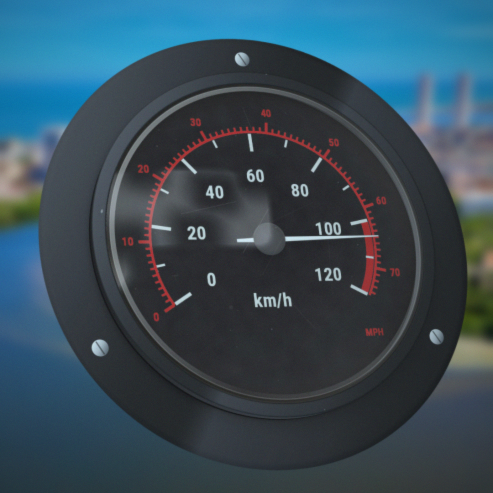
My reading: 105
